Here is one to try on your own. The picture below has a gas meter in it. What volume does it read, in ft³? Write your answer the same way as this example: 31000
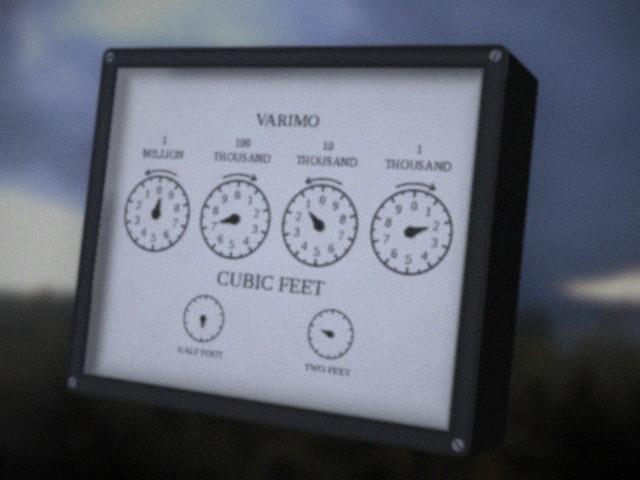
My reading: 971200
